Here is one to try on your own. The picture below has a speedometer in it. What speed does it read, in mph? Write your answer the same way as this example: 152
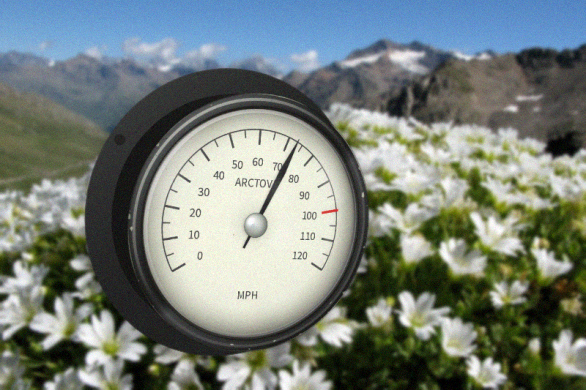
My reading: 72.5
